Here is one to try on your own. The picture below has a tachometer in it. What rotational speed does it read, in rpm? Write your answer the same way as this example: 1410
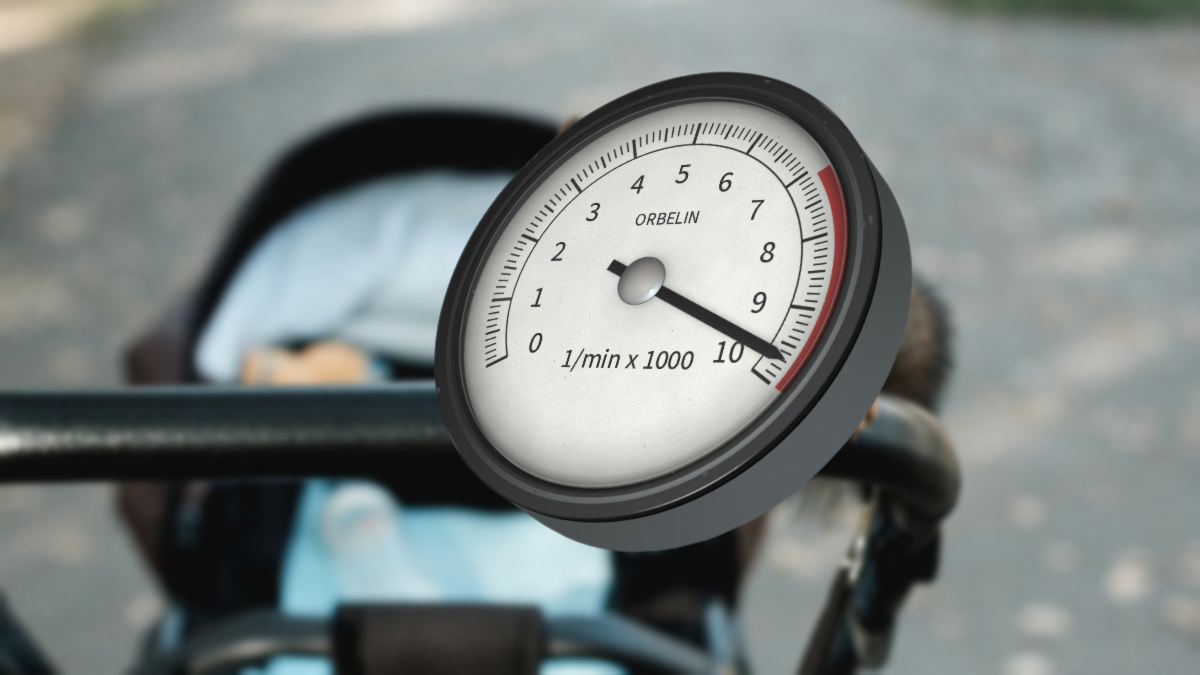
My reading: 9700
